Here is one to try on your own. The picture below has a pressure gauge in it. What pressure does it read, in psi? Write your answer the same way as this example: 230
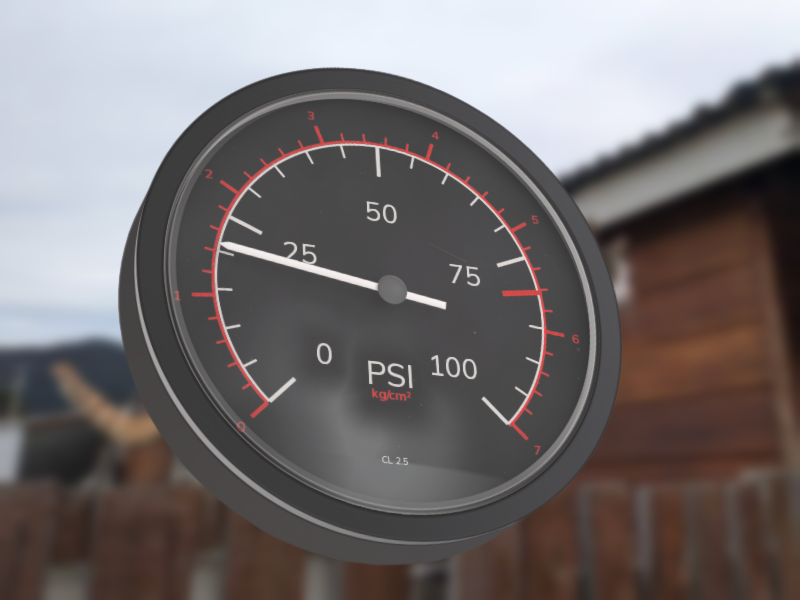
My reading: 20
